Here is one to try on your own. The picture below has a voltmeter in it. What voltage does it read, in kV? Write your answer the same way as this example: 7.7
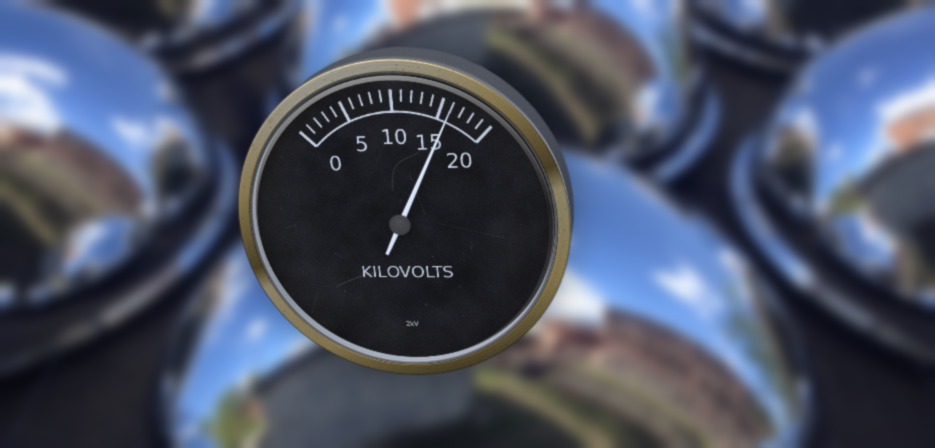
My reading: 16
